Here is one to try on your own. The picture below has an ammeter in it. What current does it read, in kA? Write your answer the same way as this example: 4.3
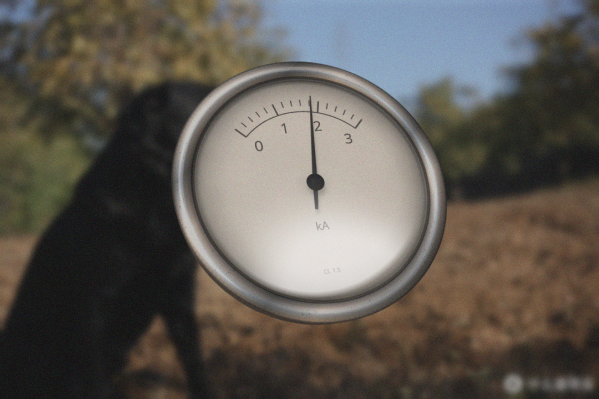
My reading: 1.8
